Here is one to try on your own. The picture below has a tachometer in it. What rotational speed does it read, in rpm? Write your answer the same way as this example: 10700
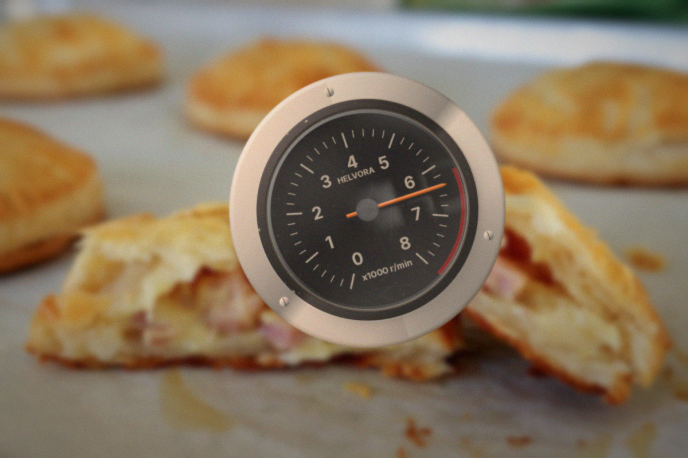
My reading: 6400
